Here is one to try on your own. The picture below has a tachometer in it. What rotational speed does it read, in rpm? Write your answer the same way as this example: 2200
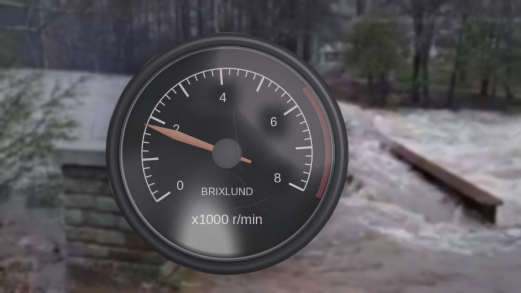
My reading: 1800
